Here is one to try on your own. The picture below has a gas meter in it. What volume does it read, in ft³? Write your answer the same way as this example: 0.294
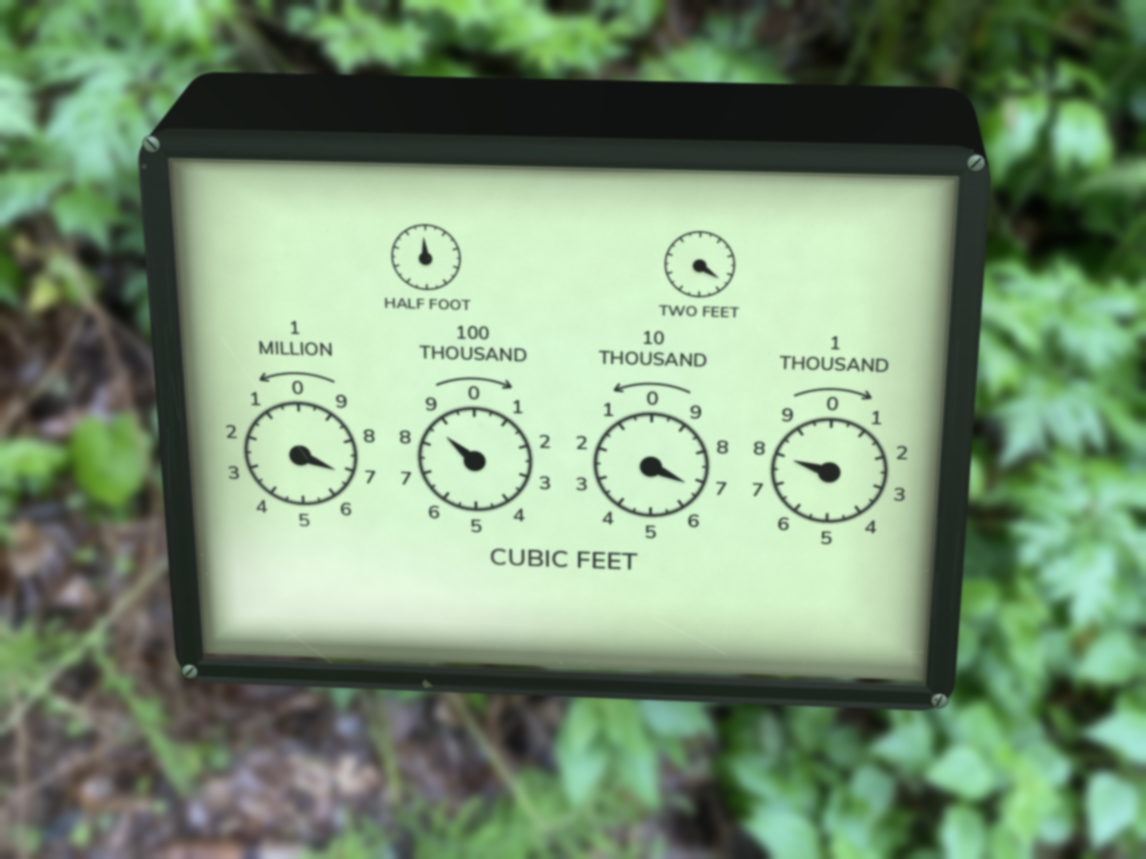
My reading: 686800
